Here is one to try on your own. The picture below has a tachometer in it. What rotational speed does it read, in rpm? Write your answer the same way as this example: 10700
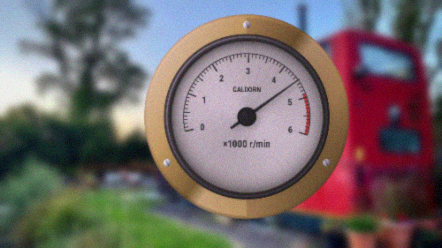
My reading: 4500
